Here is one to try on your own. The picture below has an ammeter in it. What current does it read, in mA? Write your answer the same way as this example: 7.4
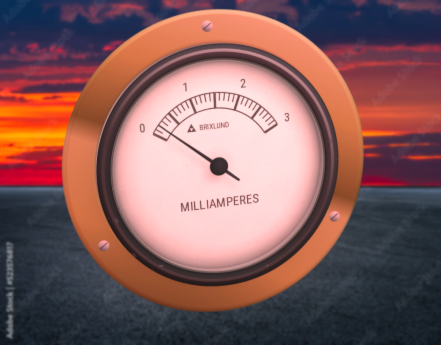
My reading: 0.2
